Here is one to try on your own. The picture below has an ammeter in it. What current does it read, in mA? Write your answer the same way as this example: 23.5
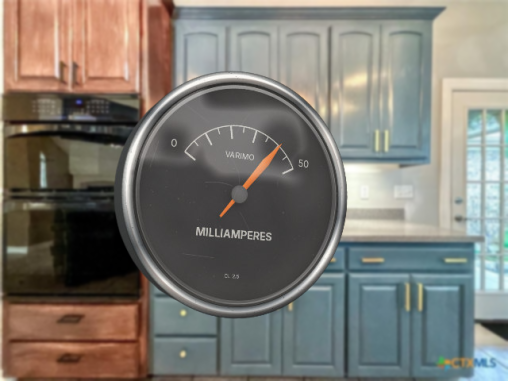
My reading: 40
